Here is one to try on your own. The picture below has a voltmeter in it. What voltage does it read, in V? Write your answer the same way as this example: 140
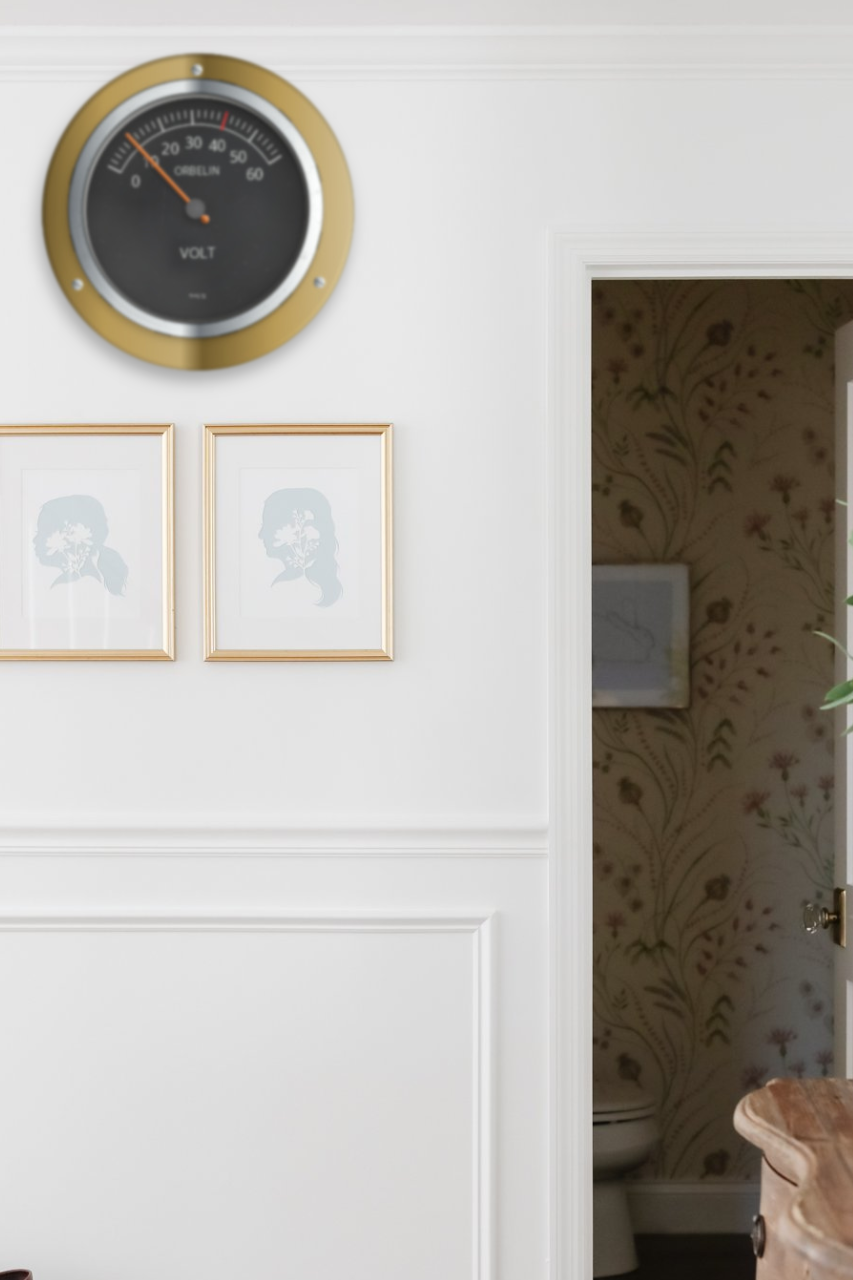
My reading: 10
